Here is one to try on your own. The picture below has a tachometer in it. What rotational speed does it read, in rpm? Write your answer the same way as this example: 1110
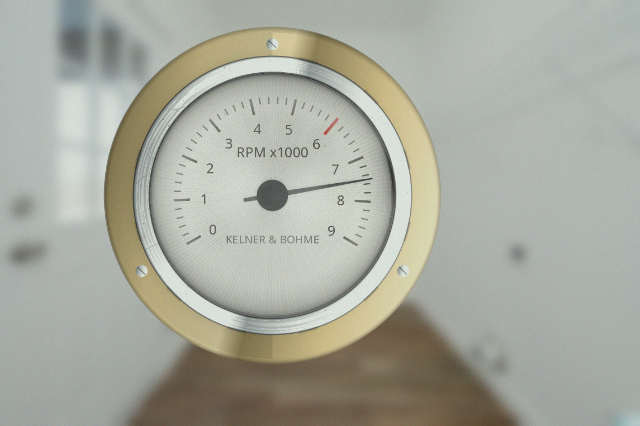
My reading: 7500
